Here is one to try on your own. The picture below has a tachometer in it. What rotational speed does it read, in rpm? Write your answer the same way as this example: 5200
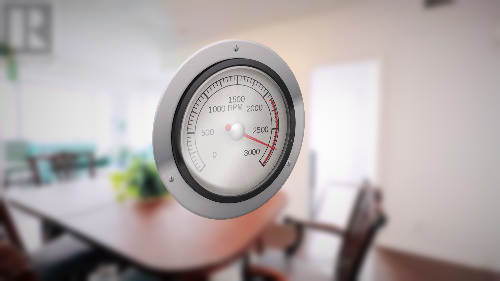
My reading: 2750
